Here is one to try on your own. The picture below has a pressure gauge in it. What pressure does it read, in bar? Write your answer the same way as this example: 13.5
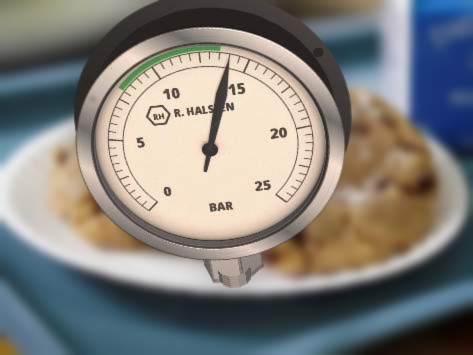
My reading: 14
